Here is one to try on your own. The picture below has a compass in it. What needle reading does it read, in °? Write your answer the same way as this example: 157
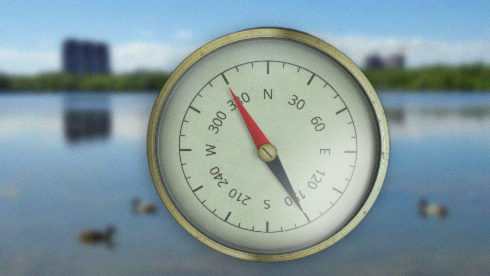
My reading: 330
